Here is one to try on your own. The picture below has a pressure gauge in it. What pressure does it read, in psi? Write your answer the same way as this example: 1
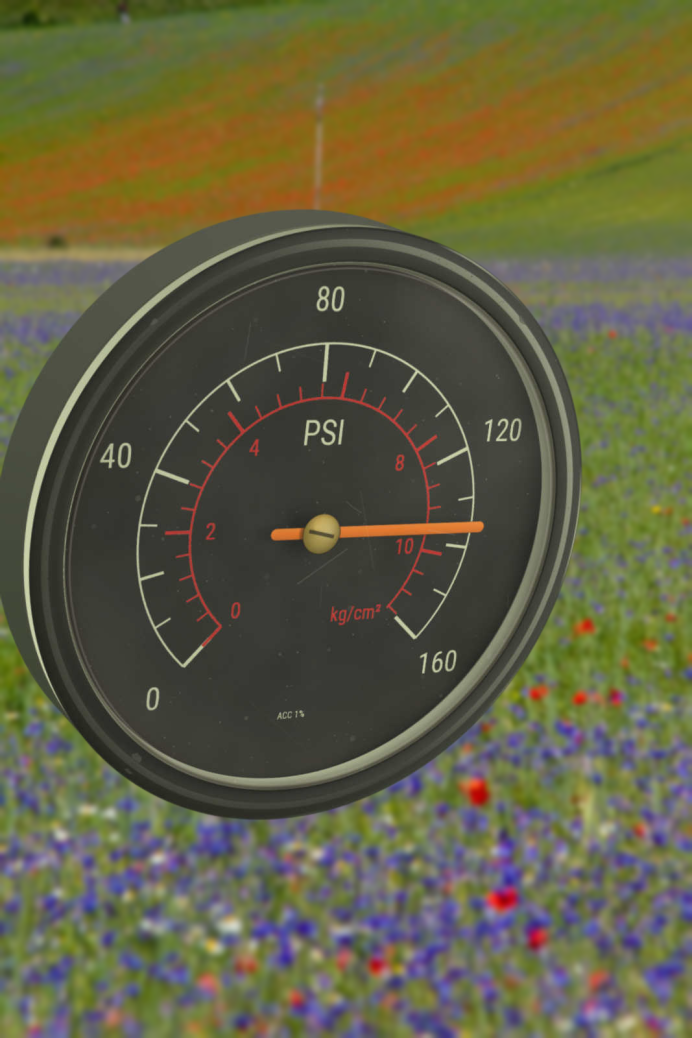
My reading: 135
